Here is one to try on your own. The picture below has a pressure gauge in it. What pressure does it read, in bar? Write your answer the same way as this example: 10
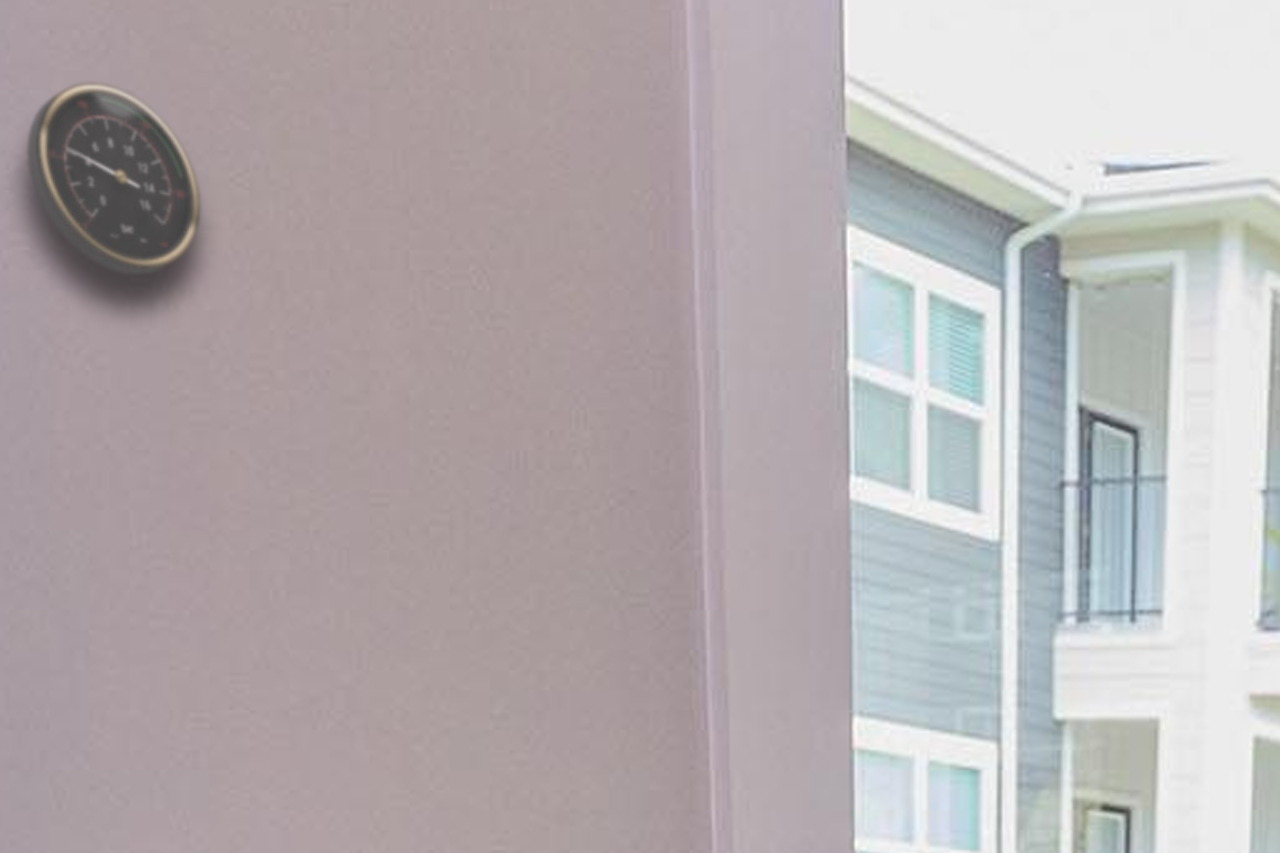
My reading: 4
